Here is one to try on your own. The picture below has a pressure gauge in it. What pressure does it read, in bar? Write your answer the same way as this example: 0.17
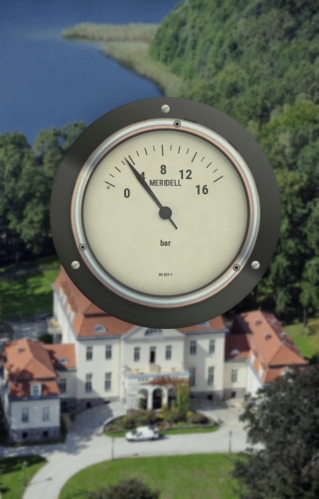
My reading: 3.5
